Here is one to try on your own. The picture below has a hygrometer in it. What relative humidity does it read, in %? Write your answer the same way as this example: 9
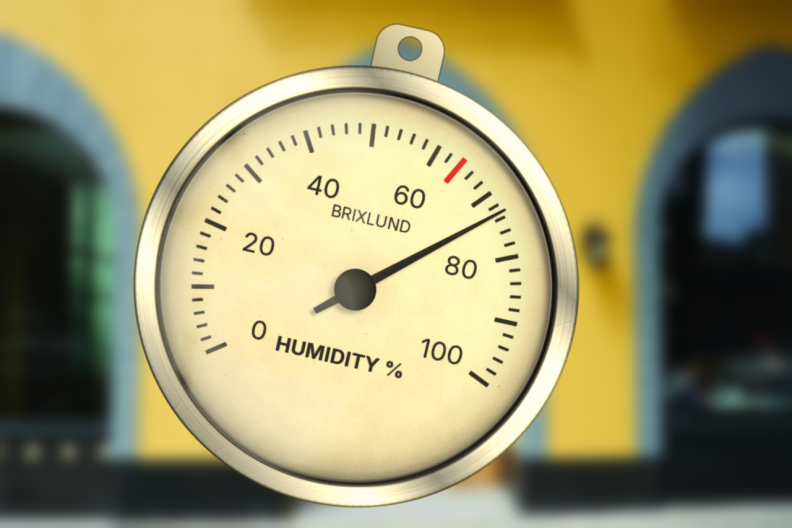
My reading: 73
